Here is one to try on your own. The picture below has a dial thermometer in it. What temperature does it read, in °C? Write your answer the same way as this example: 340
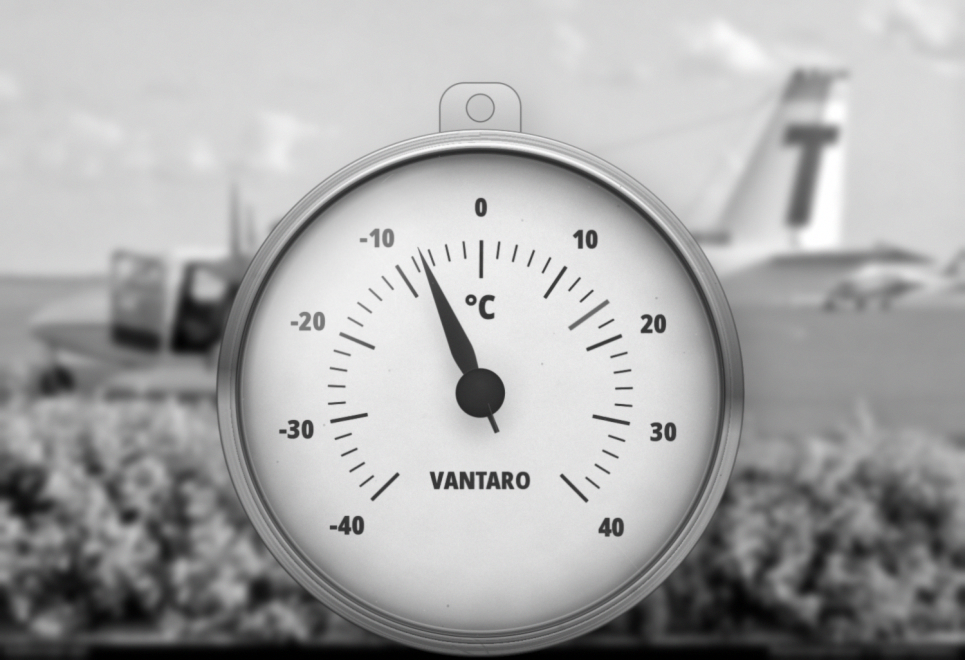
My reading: -7
